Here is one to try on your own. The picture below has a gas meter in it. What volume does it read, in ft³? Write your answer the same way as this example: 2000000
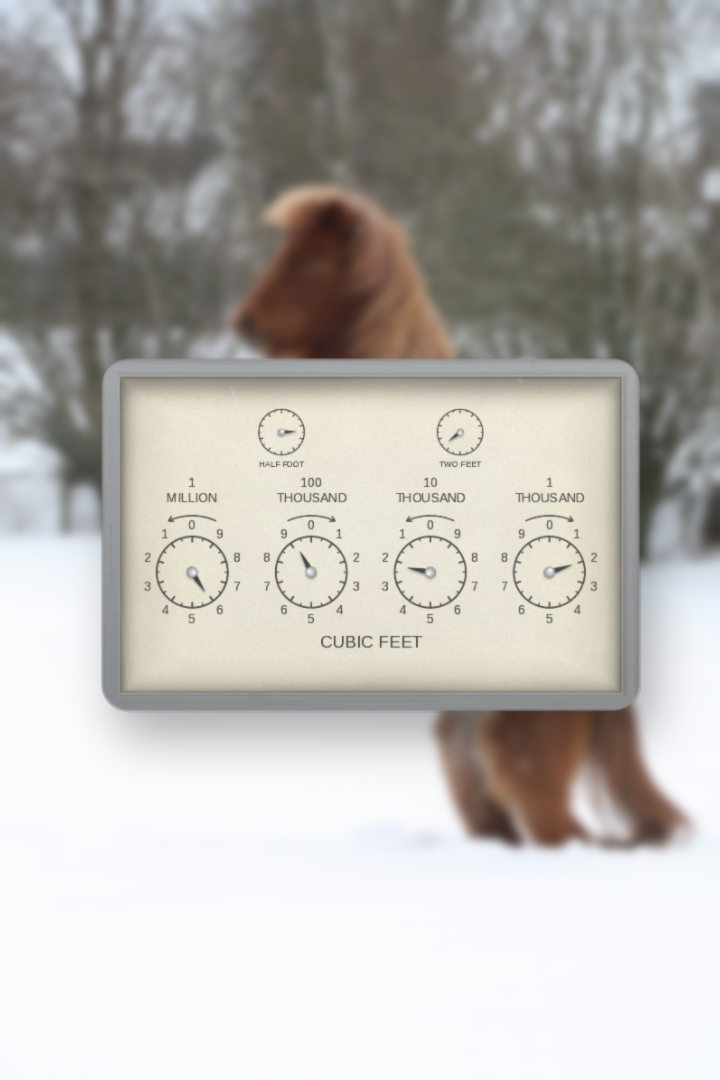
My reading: 592200
